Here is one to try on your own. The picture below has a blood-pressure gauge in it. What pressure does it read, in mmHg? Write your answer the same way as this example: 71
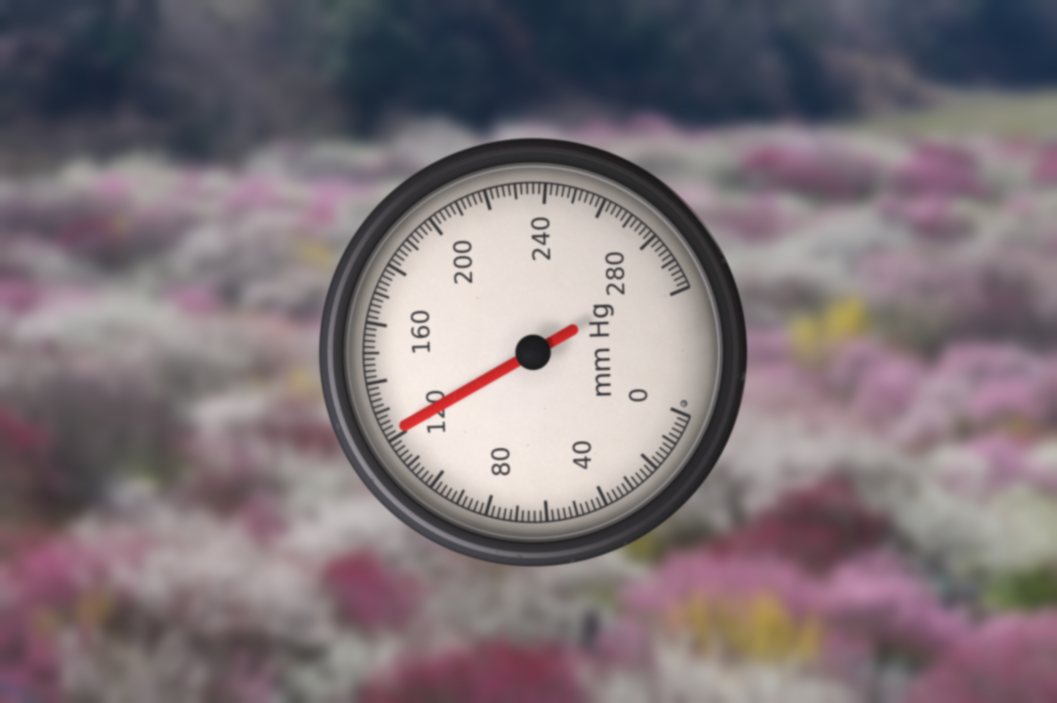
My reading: 122
